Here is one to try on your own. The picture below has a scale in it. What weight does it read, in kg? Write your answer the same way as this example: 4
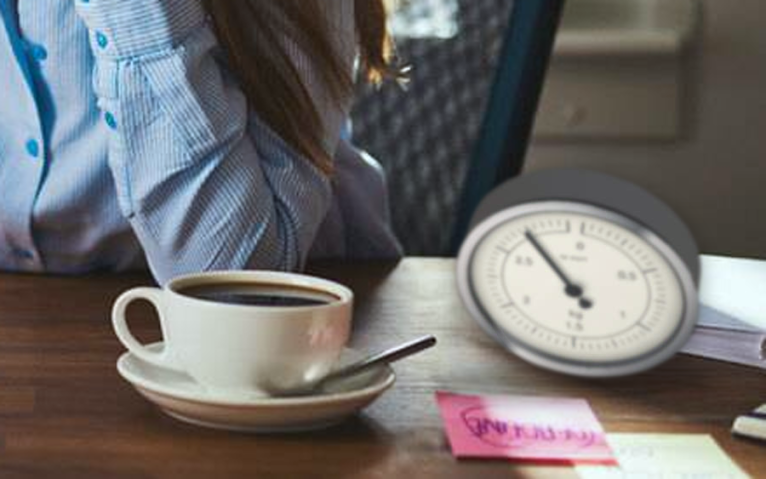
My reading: 2.75
